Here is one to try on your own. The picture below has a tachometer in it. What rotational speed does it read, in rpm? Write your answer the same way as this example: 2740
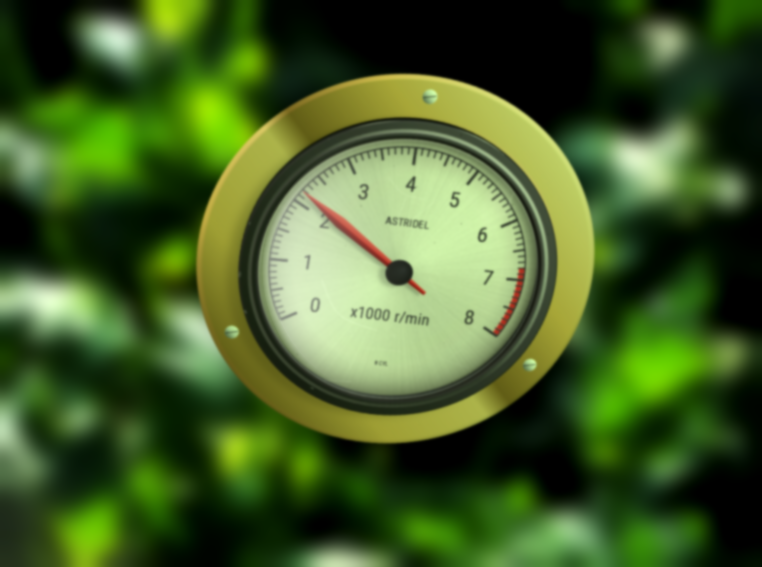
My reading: 2200
